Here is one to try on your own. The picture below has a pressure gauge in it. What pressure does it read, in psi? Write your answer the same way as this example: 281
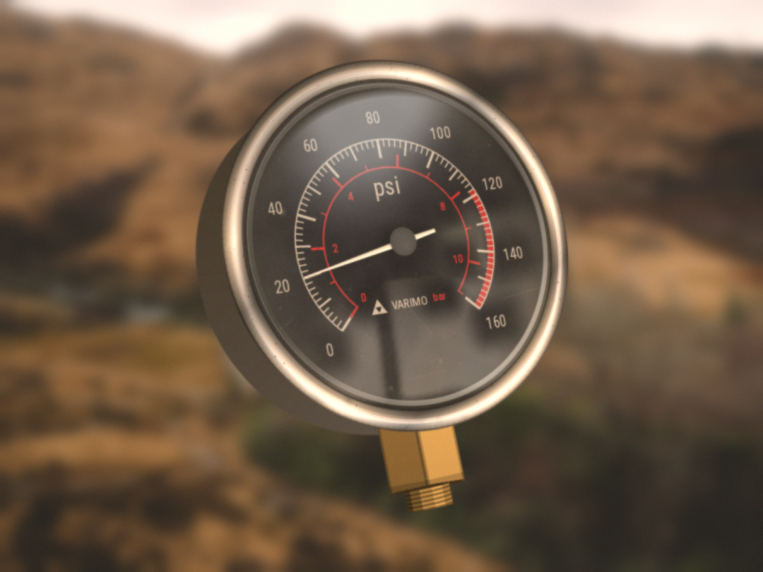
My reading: 20
